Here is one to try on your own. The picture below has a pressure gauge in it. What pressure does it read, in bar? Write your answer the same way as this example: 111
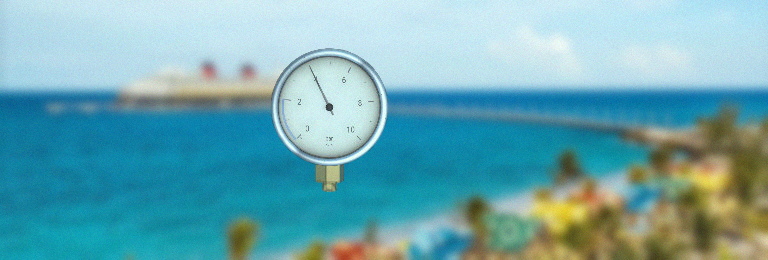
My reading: 4
